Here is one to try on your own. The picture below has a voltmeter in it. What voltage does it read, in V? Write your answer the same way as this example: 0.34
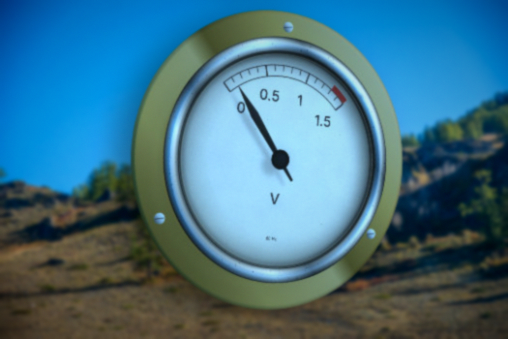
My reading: 0.1
